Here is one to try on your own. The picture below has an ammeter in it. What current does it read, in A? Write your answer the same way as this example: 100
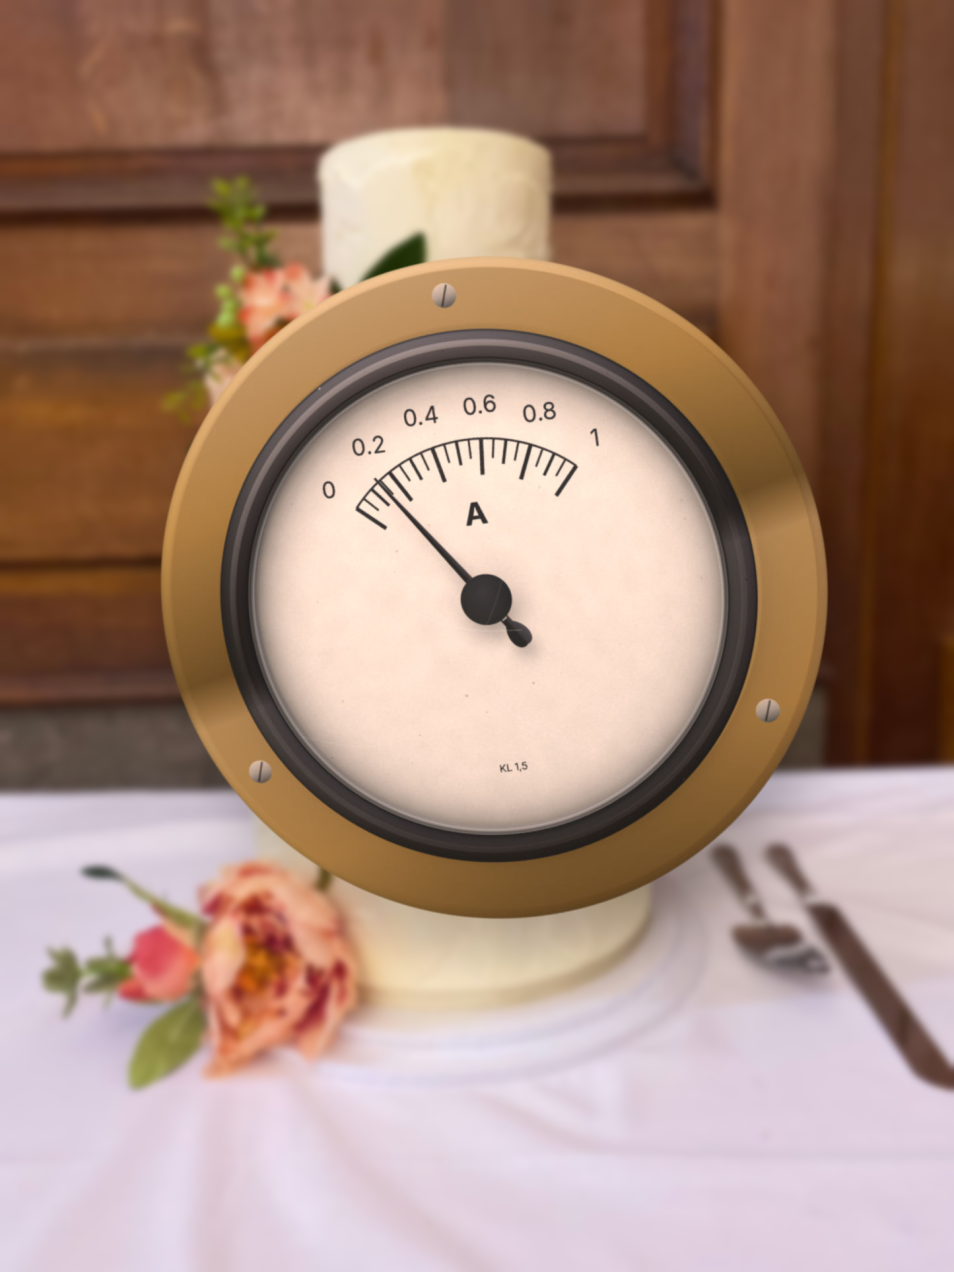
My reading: 0.15
